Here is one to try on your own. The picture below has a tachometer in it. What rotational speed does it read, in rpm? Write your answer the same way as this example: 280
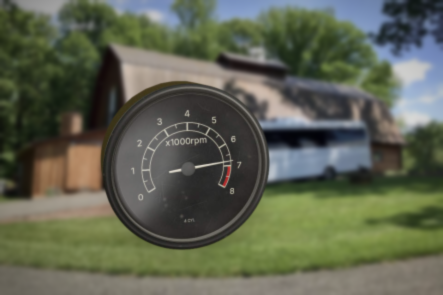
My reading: 6750
